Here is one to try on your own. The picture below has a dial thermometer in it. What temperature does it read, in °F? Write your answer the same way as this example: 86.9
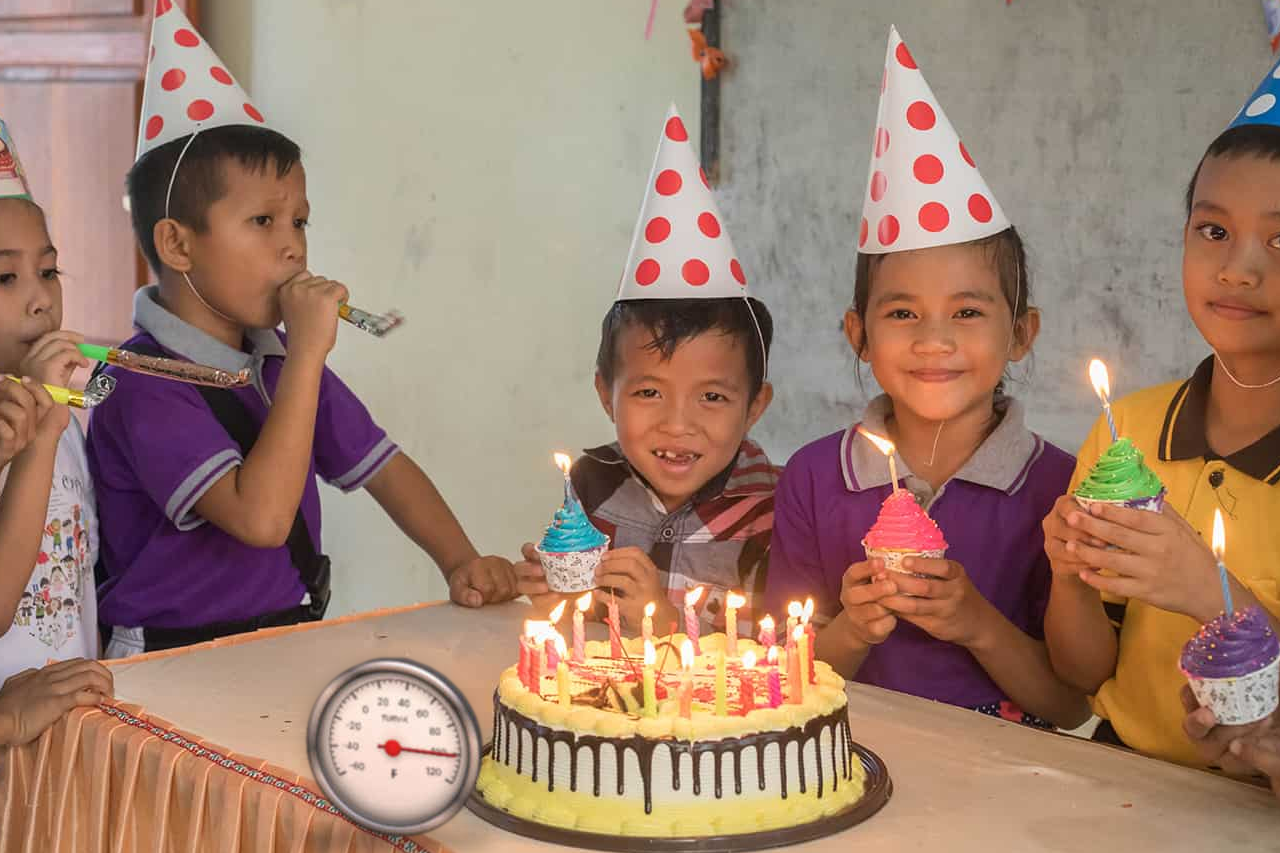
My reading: 100
